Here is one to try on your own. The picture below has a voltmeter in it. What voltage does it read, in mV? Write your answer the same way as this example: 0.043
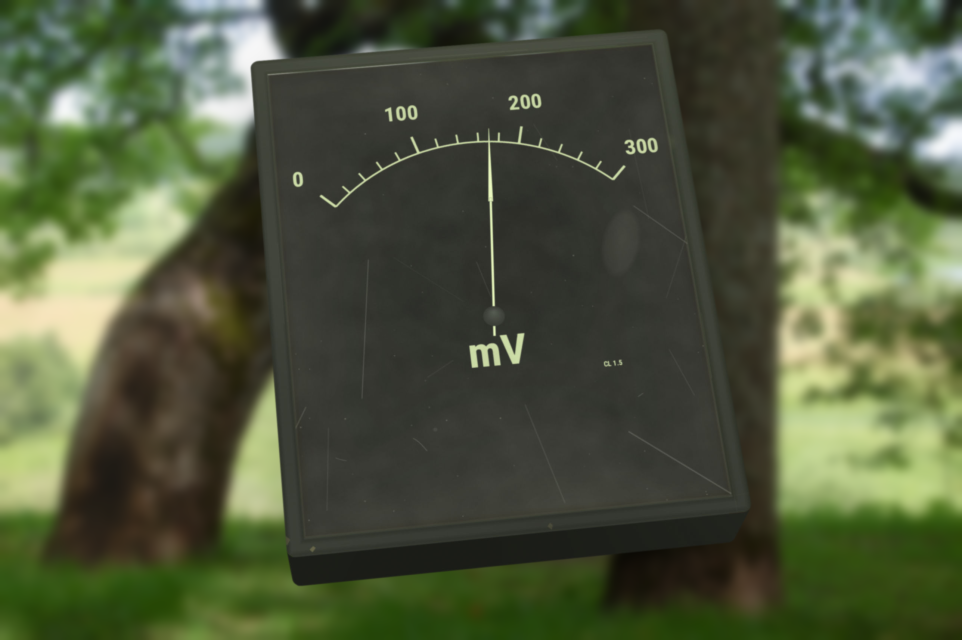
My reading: 170
